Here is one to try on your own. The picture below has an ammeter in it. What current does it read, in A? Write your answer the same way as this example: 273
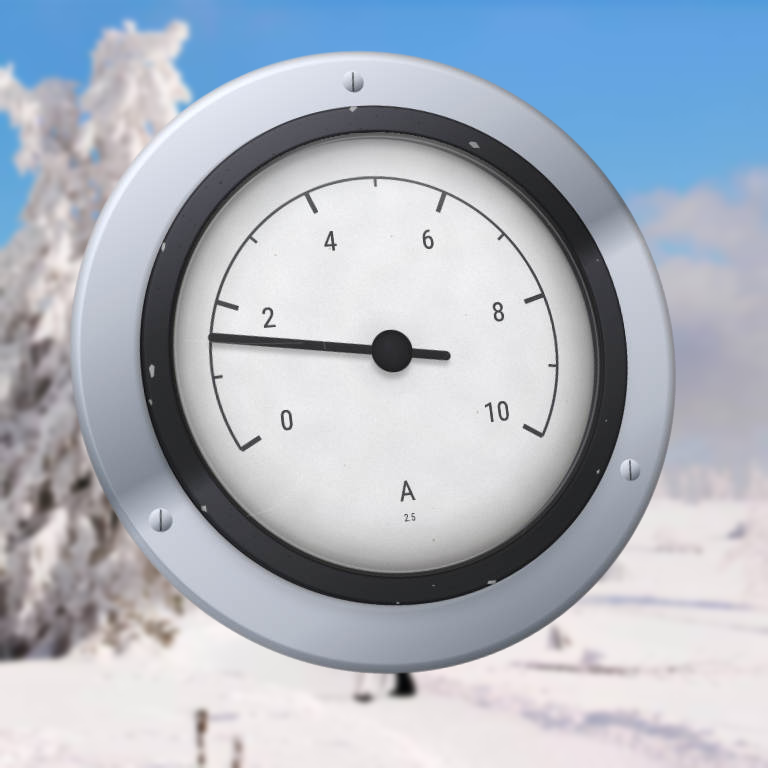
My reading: 1.5
